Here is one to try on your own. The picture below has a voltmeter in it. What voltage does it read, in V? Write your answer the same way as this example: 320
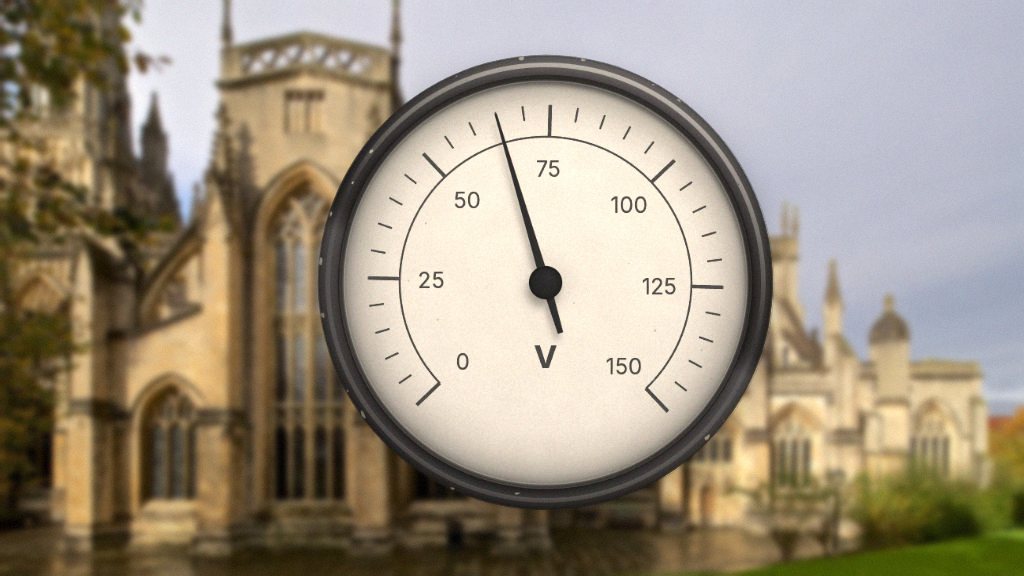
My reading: 65
